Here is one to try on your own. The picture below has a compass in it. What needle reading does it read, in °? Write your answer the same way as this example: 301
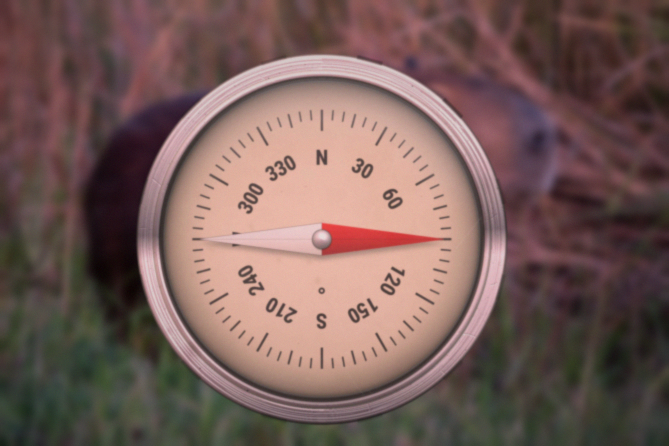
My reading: 90
